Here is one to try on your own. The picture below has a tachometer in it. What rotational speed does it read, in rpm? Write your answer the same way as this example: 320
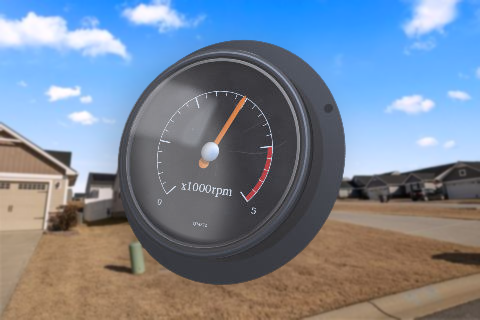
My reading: 3000
